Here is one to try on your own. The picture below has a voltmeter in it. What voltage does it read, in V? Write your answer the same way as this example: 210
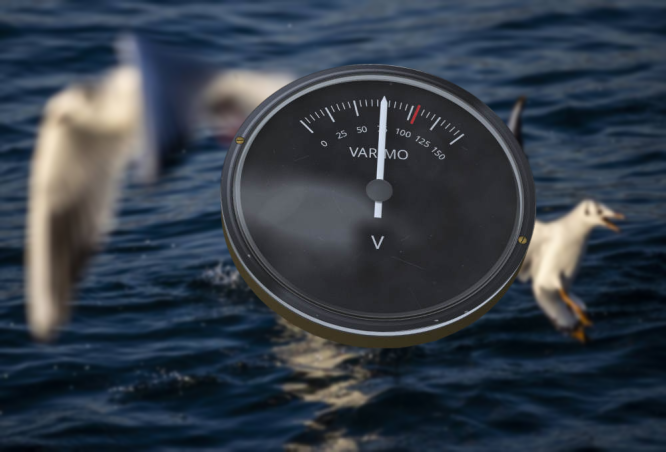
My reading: 75
